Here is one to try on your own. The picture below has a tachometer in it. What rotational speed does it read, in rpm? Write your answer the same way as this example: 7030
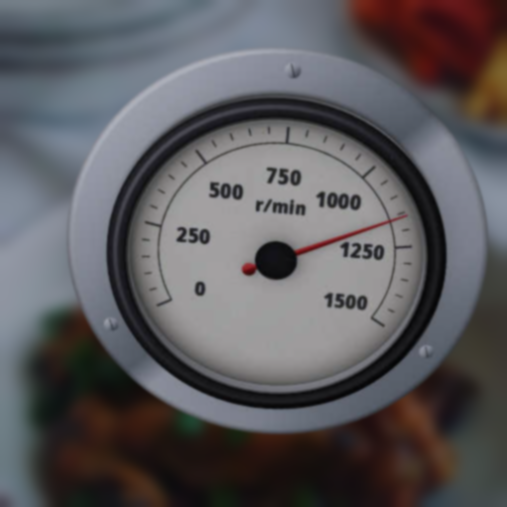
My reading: 1150
